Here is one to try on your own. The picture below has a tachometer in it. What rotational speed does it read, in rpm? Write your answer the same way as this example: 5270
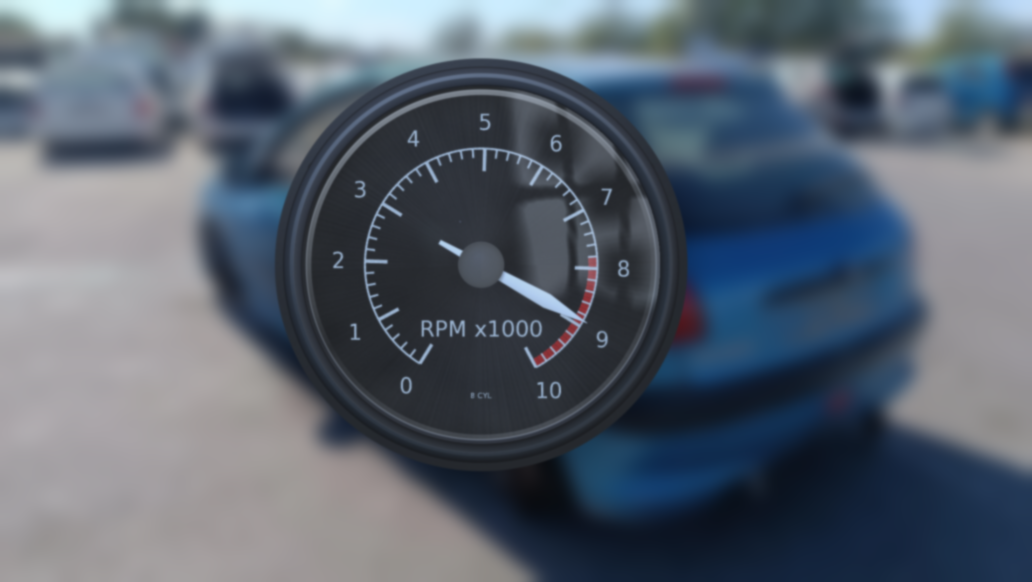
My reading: 8900
